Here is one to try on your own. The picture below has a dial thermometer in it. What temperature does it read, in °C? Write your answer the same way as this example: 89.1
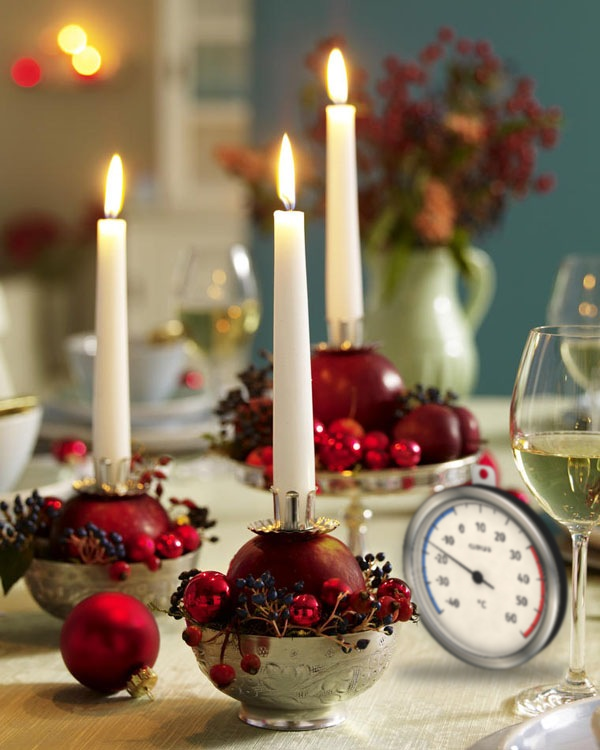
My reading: -15
